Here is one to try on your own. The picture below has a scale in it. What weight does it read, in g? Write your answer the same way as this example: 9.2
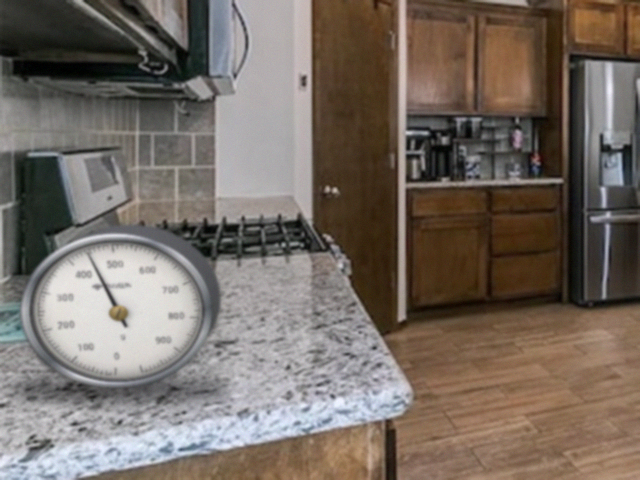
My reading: 450
